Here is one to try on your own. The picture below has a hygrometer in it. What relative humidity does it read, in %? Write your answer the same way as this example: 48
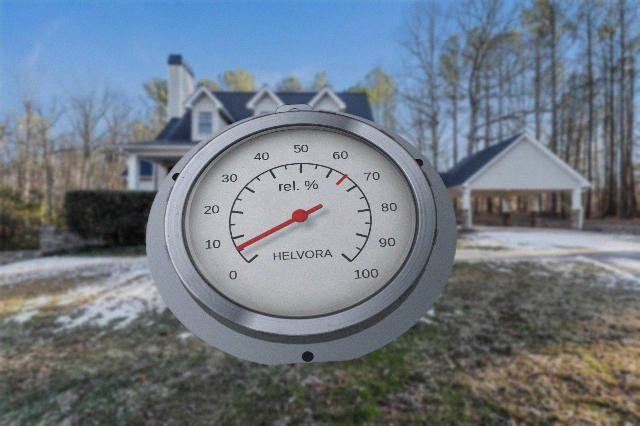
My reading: 5
